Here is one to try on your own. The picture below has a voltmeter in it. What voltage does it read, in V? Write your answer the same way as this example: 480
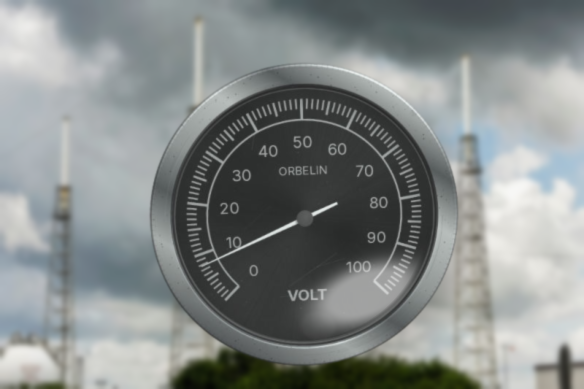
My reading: 8
